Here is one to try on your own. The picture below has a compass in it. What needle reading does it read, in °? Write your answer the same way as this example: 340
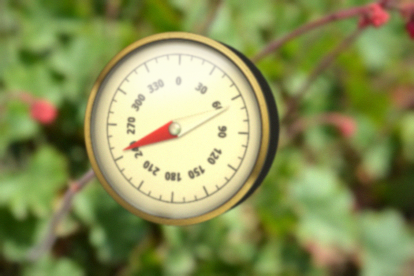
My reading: 245
